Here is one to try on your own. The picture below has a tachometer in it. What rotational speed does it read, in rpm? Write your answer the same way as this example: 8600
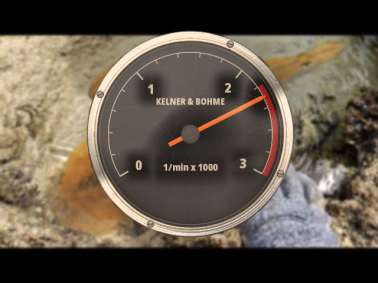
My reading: 2300
